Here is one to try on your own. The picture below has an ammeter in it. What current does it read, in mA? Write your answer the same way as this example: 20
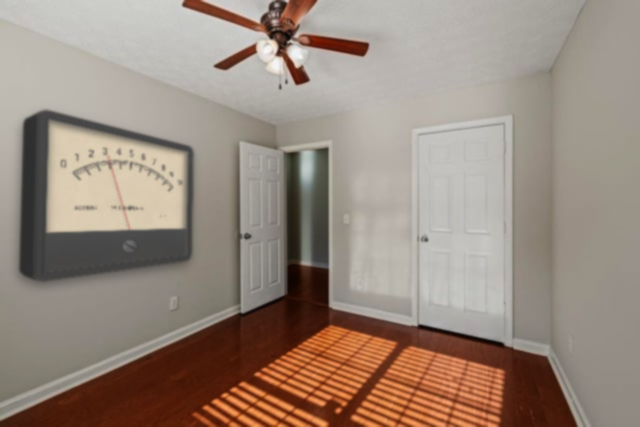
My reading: 3
